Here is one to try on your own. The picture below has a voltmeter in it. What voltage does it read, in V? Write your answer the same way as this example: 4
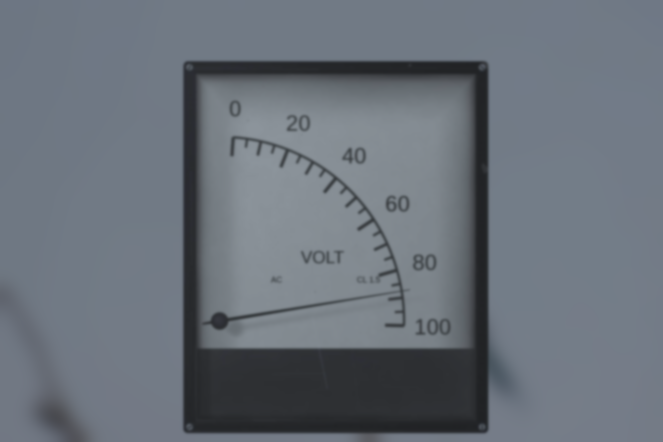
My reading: 87.5
